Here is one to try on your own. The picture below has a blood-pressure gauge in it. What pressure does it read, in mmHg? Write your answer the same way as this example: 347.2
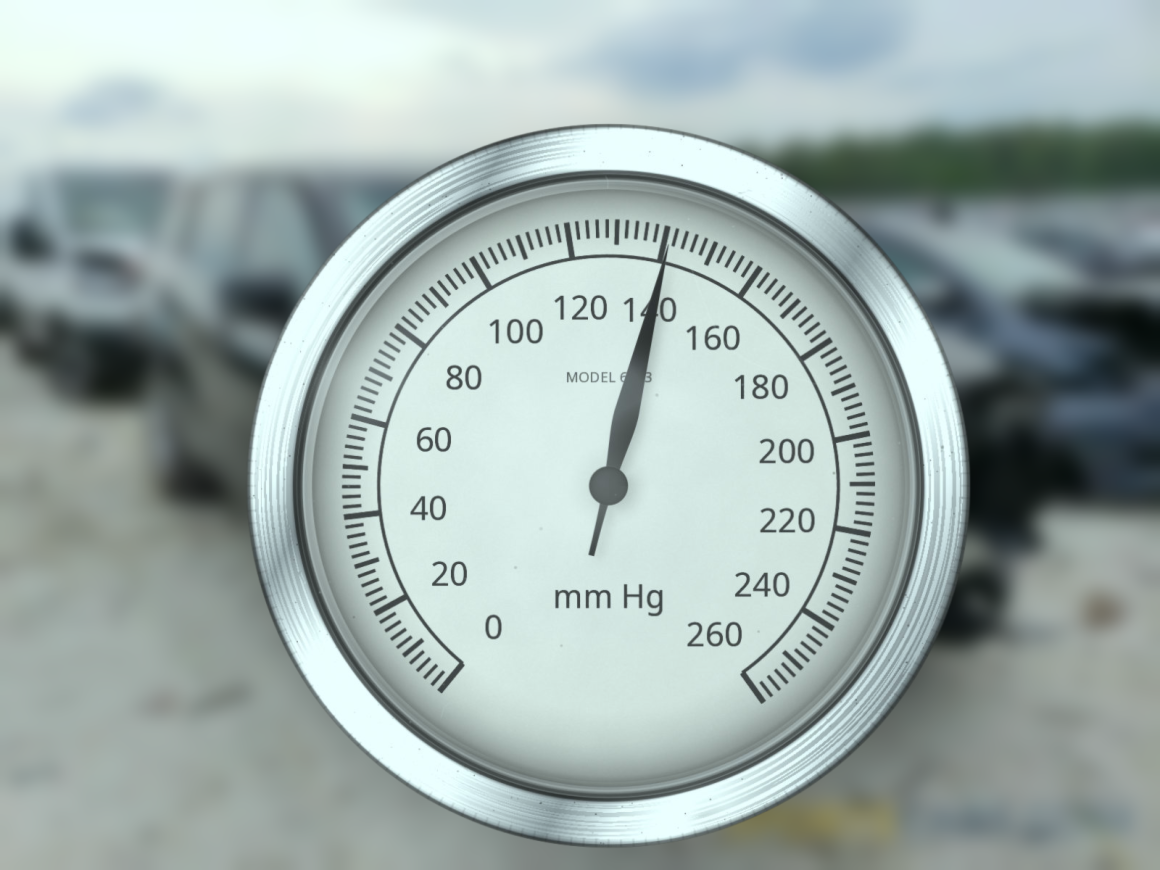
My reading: 141
